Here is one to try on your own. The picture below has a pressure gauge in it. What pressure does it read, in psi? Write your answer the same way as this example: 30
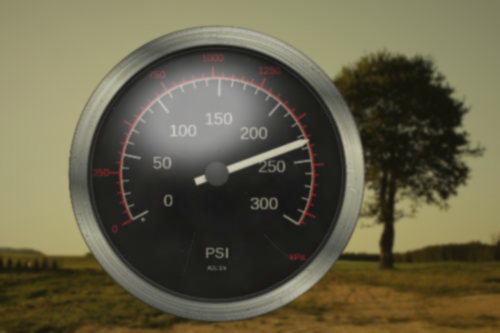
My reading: 235
